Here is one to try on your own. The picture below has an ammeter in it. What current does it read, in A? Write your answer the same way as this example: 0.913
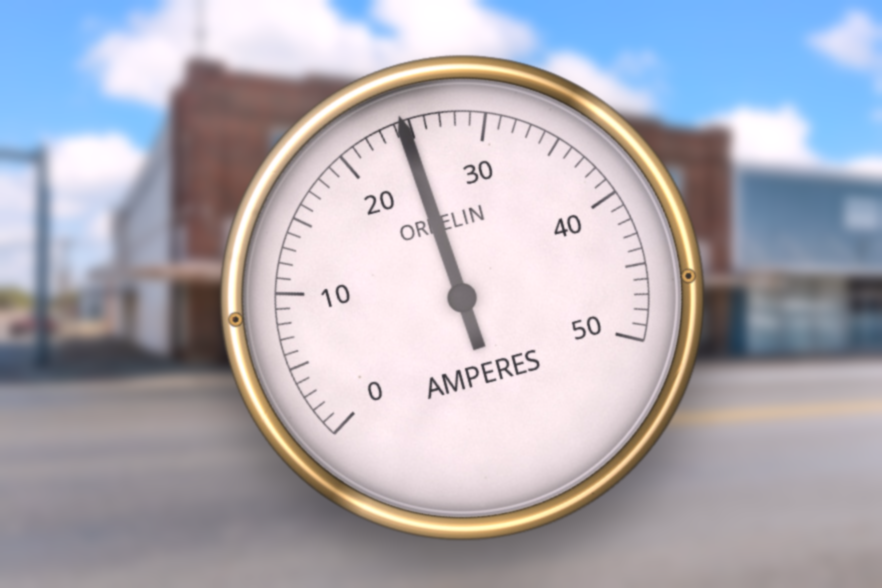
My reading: 24.5
